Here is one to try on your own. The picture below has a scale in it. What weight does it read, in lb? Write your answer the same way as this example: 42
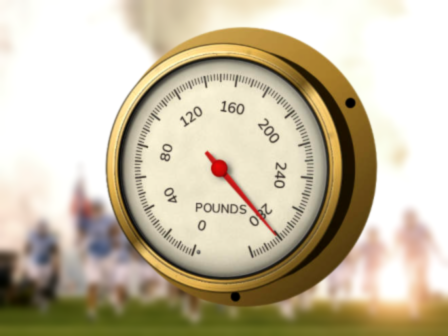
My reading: 280
